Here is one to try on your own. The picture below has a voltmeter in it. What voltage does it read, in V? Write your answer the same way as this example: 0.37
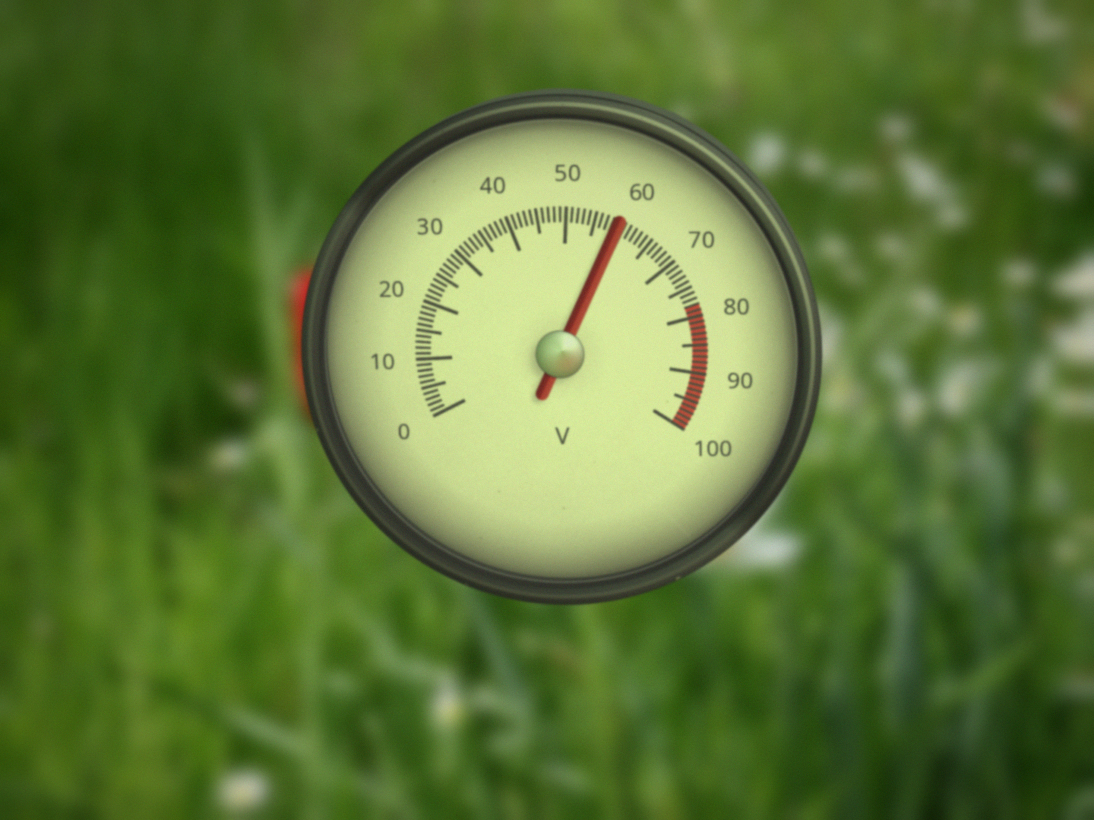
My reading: 59
